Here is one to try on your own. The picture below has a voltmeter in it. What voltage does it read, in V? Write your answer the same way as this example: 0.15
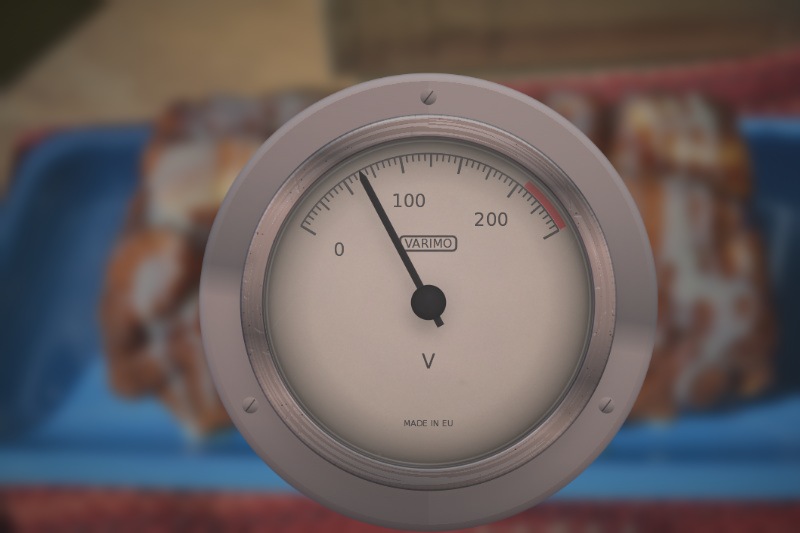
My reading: 65
